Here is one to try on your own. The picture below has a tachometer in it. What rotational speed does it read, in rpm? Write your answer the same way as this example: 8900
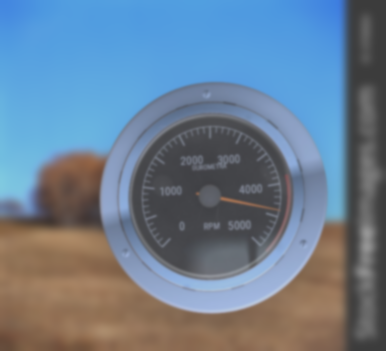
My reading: 4400
